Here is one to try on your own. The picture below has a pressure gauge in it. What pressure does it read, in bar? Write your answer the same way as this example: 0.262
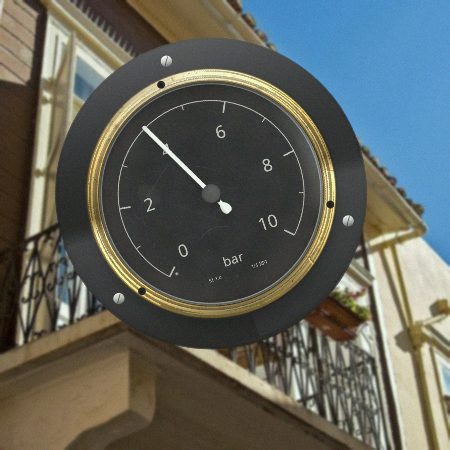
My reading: 4
